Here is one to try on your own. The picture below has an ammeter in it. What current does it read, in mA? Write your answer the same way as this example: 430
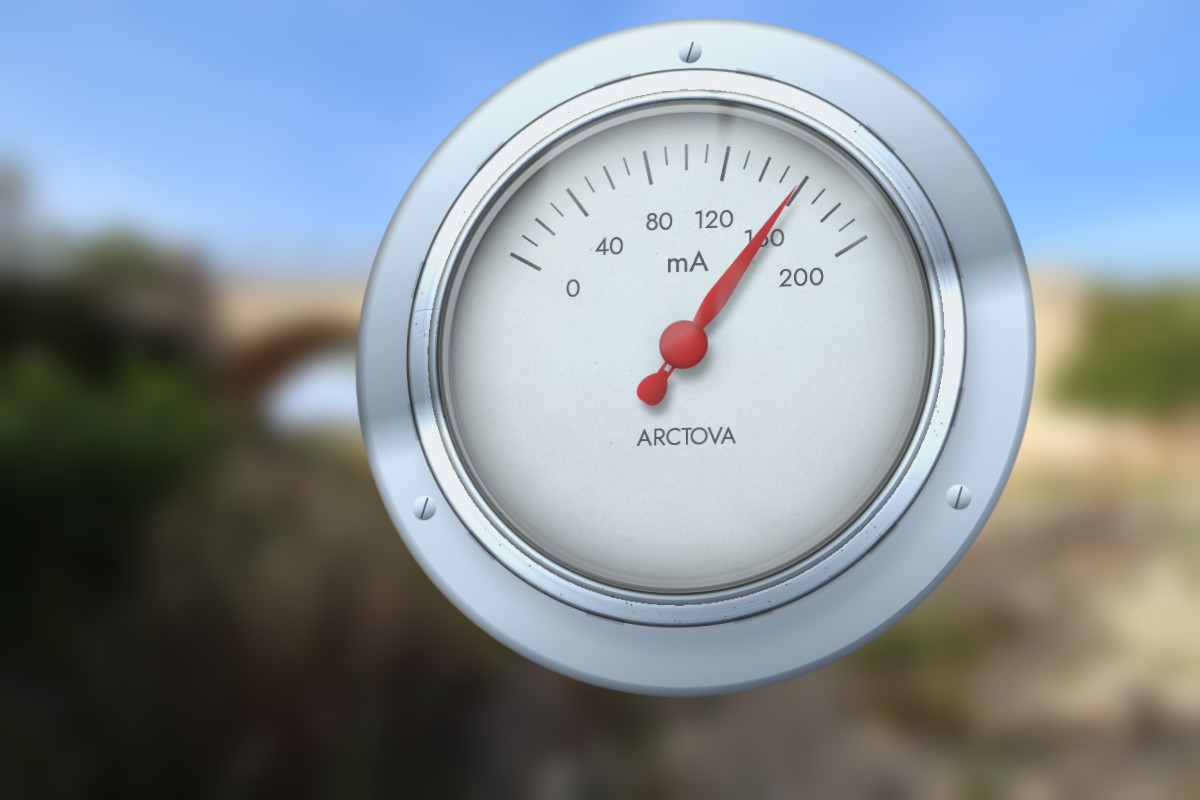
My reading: 160
